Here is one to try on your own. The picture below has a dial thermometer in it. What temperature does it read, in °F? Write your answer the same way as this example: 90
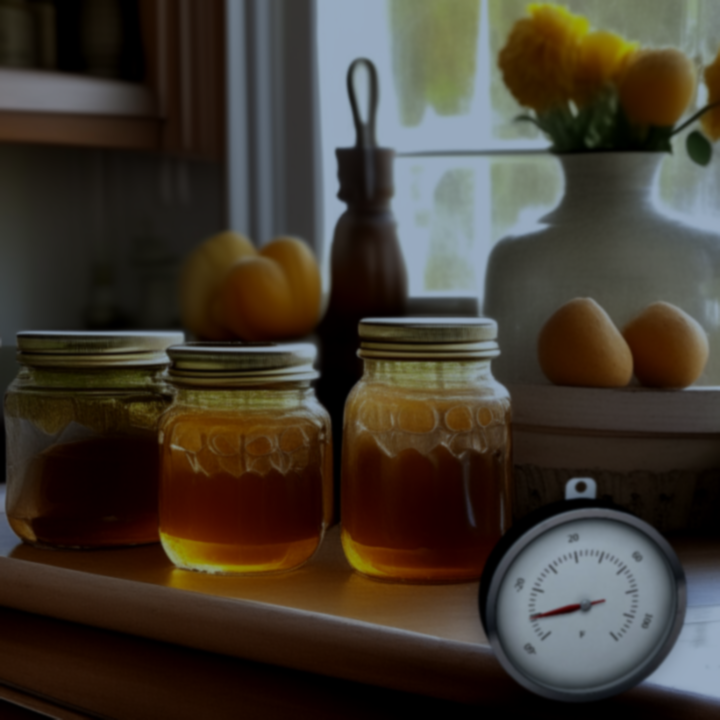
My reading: -40
